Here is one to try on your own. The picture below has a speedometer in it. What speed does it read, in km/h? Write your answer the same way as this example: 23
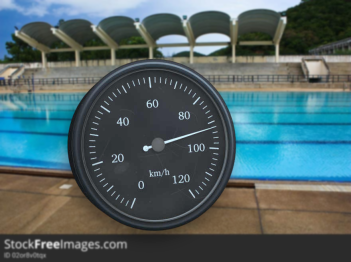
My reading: 92
